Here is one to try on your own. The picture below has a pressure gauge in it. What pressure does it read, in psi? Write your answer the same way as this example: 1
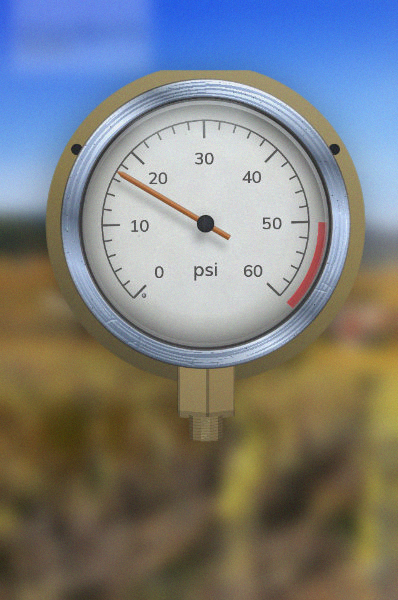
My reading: 17
